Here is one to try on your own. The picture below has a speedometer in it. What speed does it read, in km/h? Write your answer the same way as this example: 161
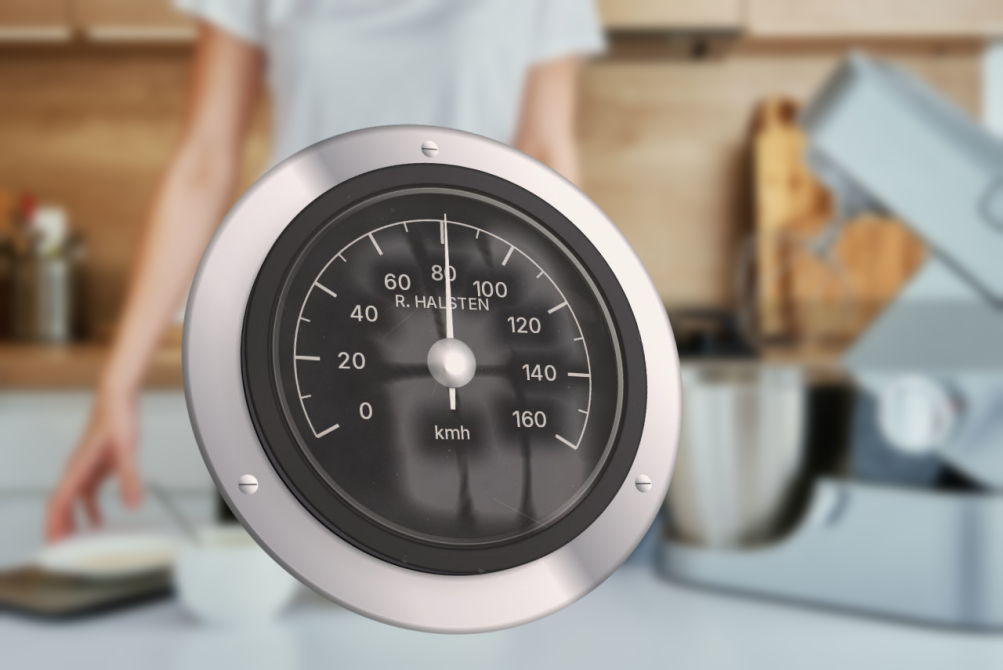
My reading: 80
